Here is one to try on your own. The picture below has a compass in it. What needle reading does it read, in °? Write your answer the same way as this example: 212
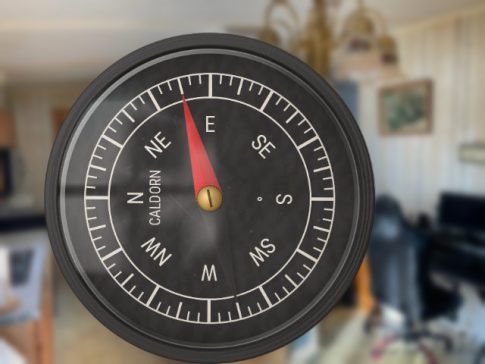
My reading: 75
